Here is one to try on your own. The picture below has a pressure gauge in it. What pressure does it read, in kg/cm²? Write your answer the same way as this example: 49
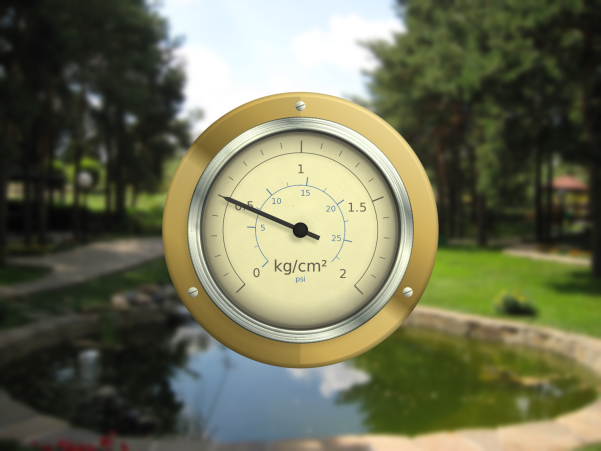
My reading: 0.5
